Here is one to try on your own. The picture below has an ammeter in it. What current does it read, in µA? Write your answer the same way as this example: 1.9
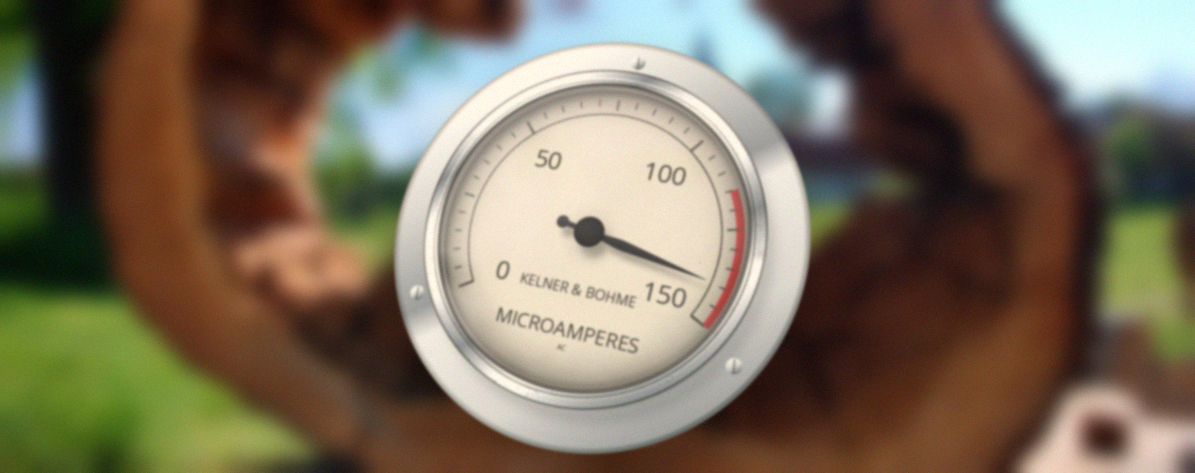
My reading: 140
